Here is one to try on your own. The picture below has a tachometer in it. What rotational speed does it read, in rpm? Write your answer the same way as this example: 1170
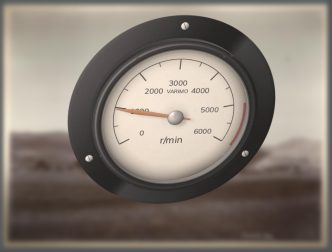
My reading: 1000
